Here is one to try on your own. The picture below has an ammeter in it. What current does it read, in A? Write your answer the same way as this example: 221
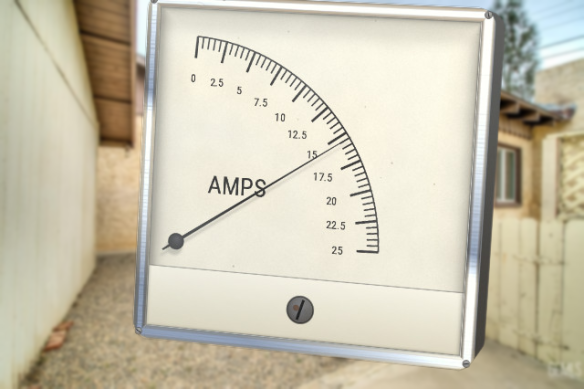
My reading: 15.5
